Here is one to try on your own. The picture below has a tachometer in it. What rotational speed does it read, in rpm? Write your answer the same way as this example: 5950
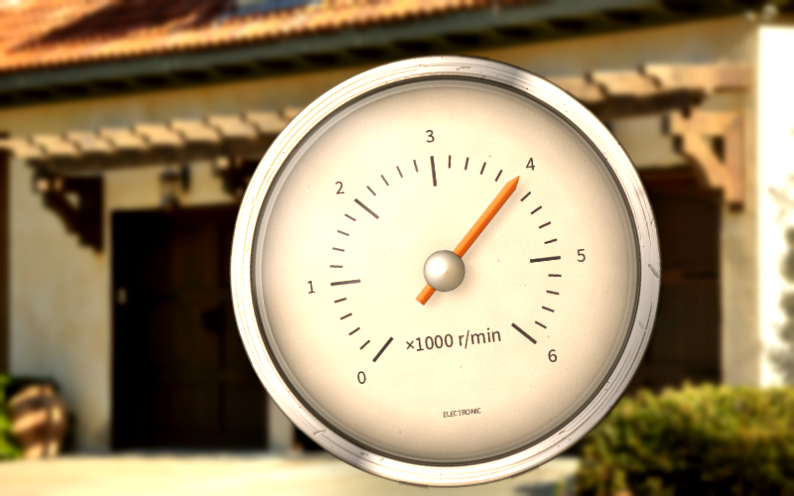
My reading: 4000
